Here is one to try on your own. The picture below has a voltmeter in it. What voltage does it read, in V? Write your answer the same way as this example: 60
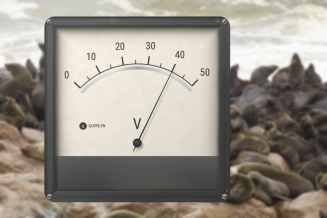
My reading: 40
